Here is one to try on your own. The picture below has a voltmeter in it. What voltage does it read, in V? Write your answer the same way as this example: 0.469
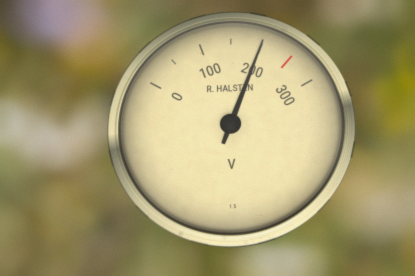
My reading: 200
